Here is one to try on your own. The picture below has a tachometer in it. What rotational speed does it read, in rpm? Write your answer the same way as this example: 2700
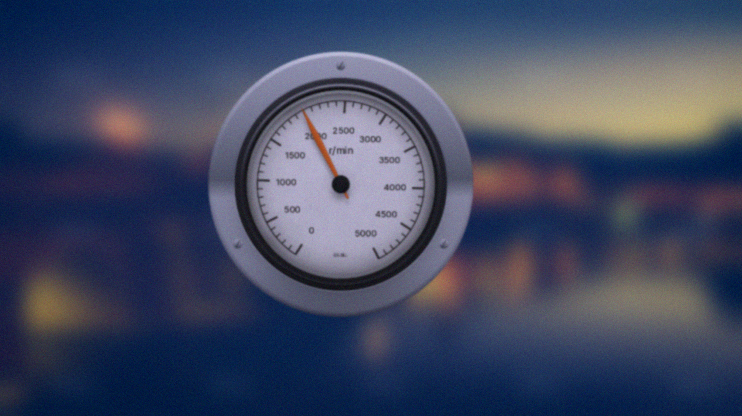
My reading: 2000
